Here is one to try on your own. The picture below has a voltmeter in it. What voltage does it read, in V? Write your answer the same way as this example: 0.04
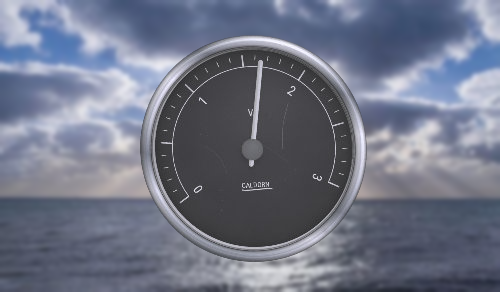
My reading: 1.65
